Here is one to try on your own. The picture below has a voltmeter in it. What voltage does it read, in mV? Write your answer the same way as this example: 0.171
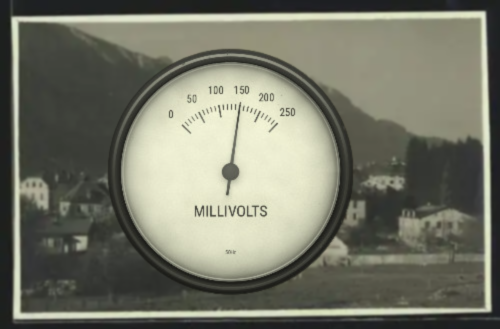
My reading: 150
